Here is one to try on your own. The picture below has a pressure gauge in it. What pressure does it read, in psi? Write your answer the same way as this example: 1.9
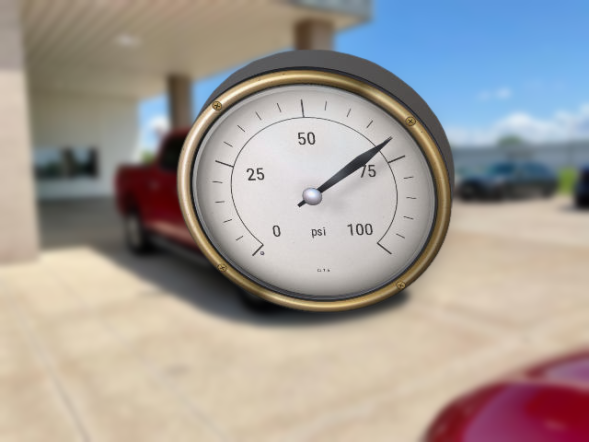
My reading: 70
